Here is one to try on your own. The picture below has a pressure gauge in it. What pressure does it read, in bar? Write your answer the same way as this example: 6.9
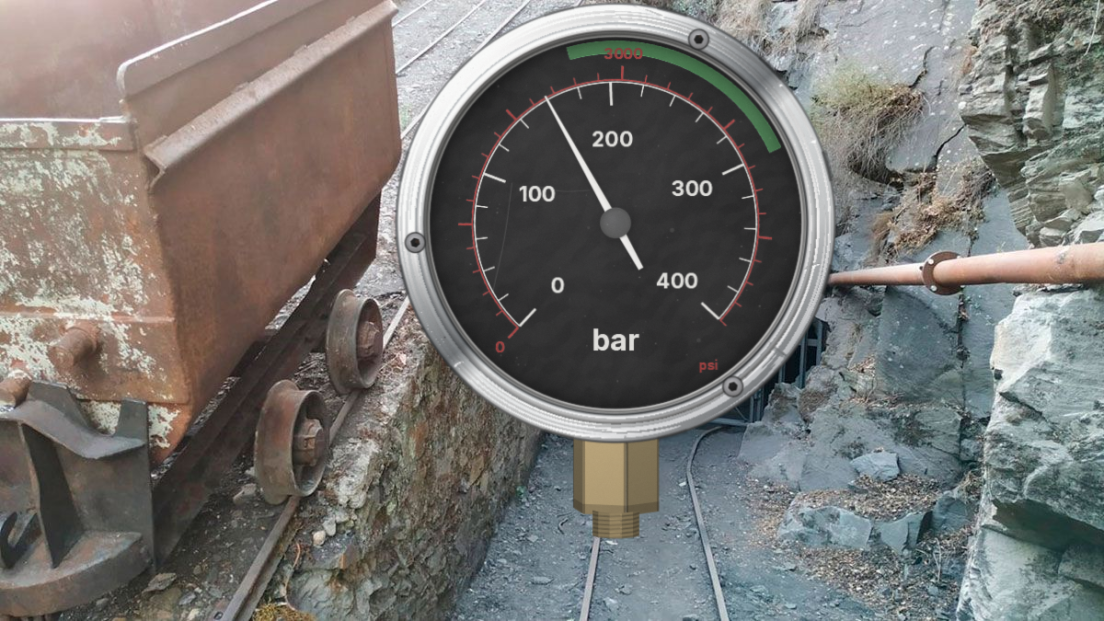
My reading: 160
